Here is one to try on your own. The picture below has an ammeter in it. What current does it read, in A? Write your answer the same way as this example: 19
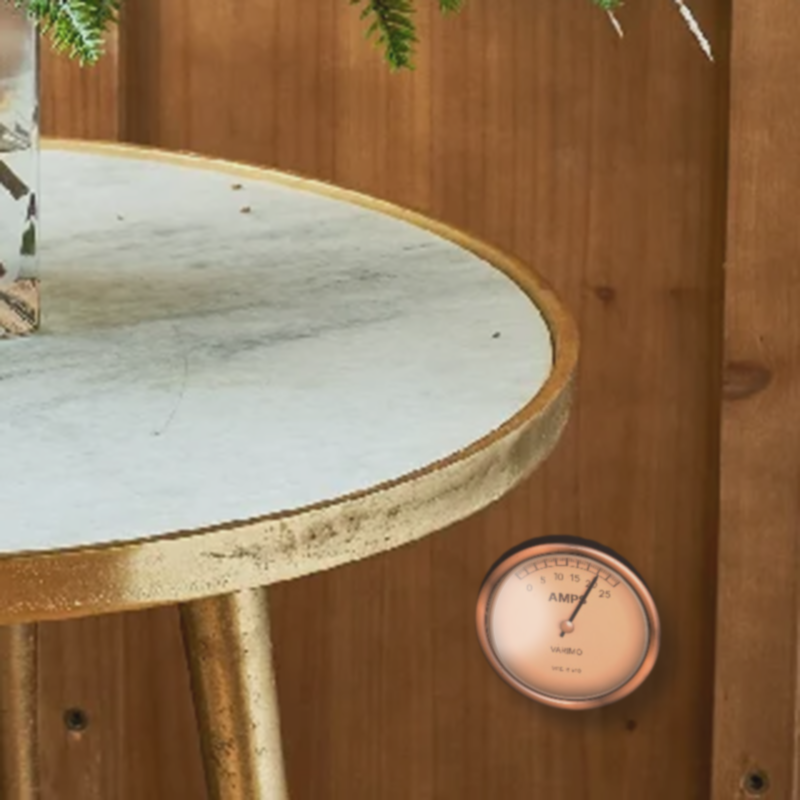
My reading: 20
